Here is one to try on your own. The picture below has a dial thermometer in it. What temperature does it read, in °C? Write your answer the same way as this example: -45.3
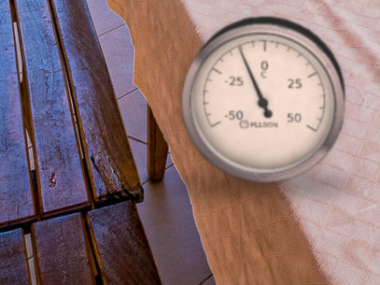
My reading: -10
